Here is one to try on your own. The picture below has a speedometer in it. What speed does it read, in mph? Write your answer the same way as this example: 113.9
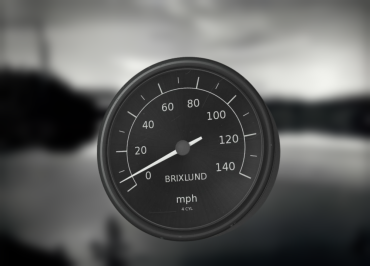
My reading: 5
